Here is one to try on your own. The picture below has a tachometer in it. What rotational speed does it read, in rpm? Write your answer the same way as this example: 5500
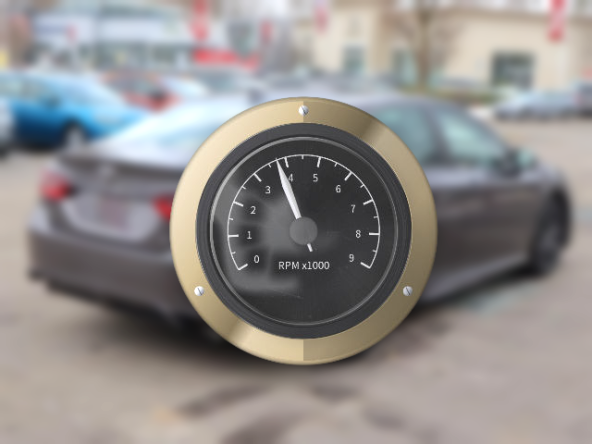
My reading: 3750
